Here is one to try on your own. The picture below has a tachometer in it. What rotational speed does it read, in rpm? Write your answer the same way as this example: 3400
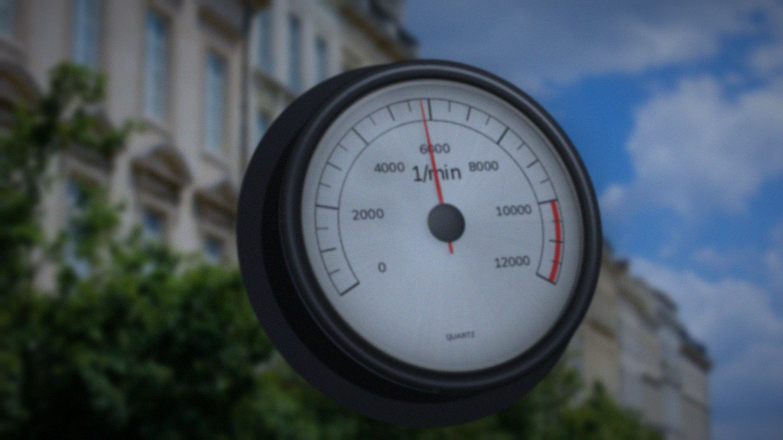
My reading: 5750
